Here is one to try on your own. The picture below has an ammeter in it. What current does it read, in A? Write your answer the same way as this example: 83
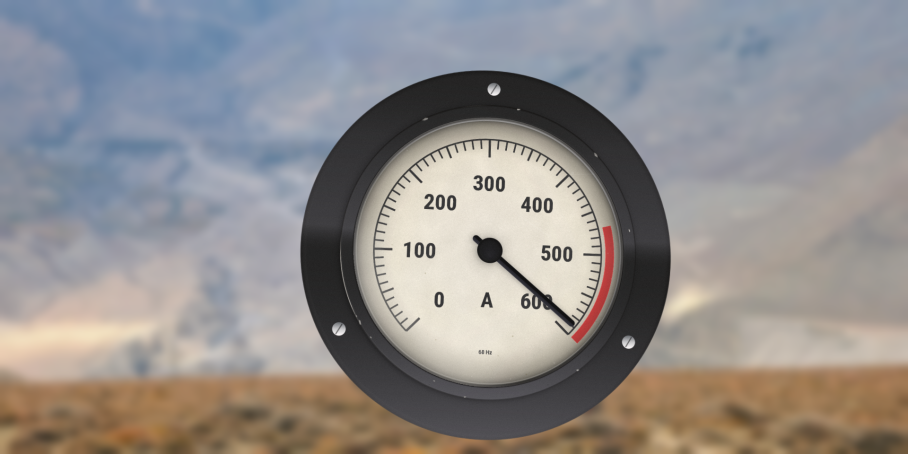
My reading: 590
